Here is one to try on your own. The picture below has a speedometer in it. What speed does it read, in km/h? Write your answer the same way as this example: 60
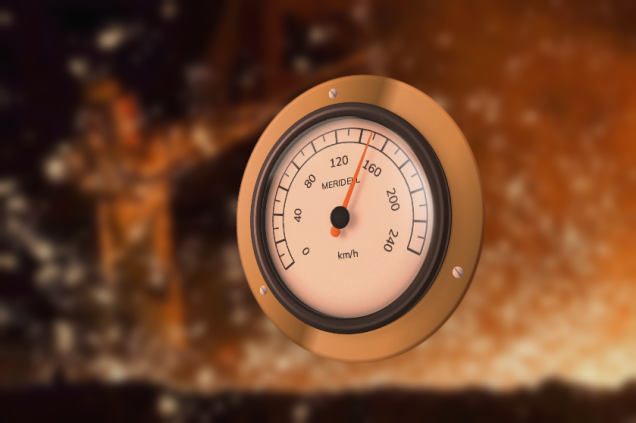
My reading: 150
